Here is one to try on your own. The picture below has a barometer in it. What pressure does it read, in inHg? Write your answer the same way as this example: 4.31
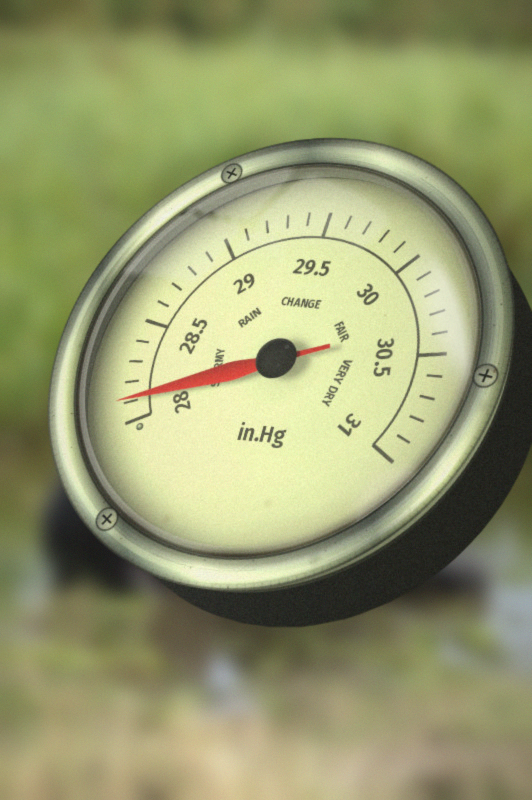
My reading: 28.1
